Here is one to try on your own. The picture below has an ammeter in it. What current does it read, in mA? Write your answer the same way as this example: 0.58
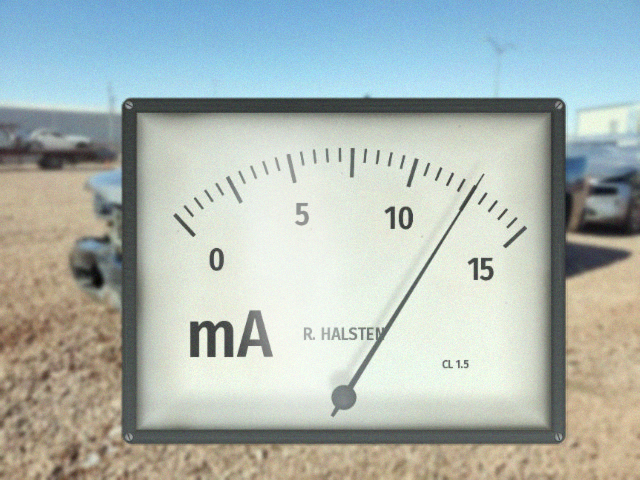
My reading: 12.5
